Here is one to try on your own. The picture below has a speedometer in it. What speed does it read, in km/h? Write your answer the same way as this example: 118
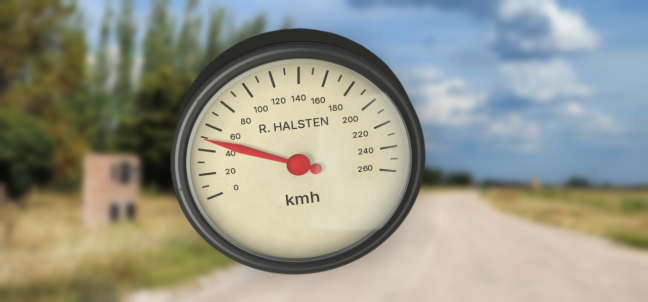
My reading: 50
